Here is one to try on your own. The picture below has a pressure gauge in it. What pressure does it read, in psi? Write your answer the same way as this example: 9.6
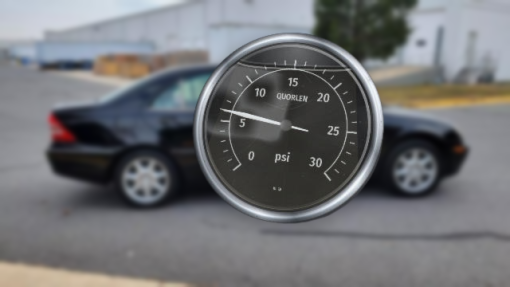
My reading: 6
